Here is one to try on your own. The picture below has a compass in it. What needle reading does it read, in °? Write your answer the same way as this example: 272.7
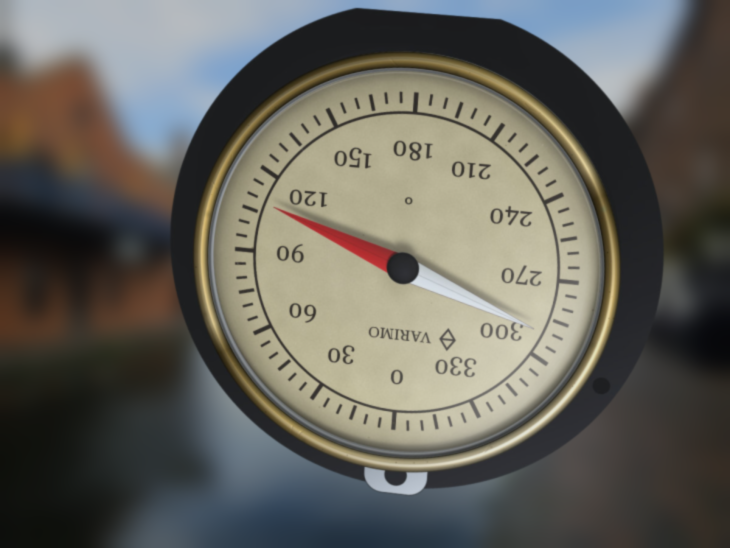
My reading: 110
